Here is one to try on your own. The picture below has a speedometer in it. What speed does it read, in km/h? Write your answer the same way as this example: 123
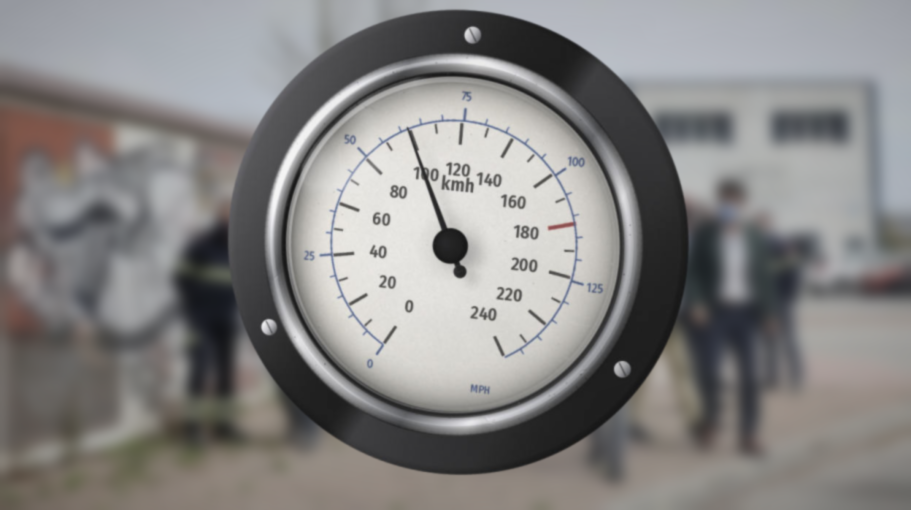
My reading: 100
